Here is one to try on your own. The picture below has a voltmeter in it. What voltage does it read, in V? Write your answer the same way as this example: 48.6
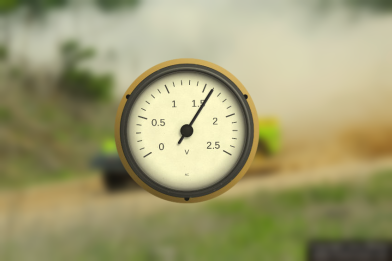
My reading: 1.6
